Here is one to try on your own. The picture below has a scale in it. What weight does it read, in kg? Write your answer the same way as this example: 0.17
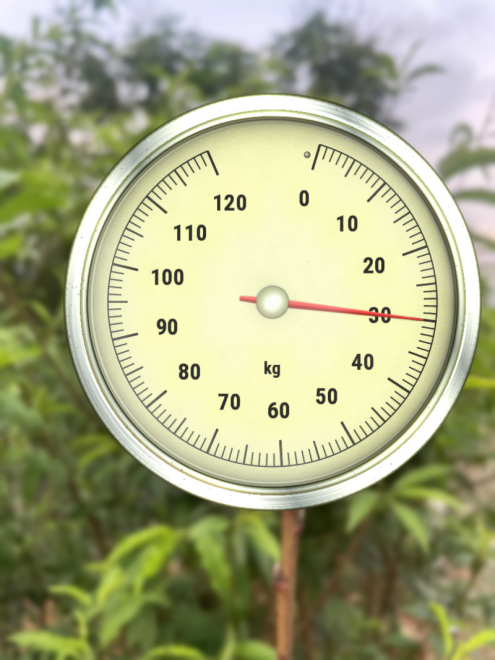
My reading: 30
